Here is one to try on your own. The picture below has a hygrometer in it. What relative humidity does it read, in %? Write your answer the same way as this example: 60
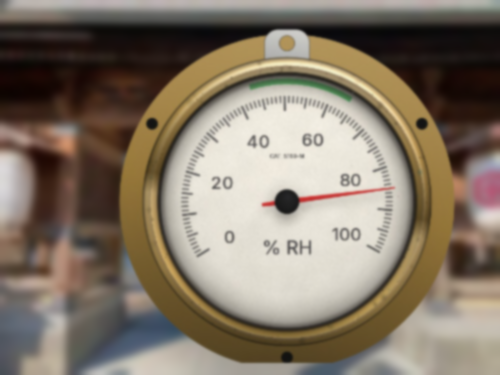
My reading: 85
